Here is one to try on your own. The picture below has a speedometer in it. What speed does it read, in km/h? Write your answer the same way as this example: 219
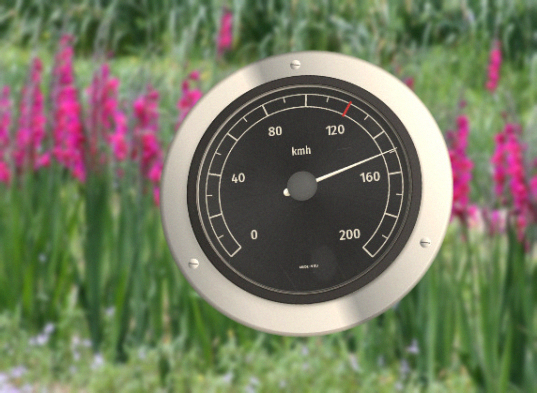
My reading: 150
